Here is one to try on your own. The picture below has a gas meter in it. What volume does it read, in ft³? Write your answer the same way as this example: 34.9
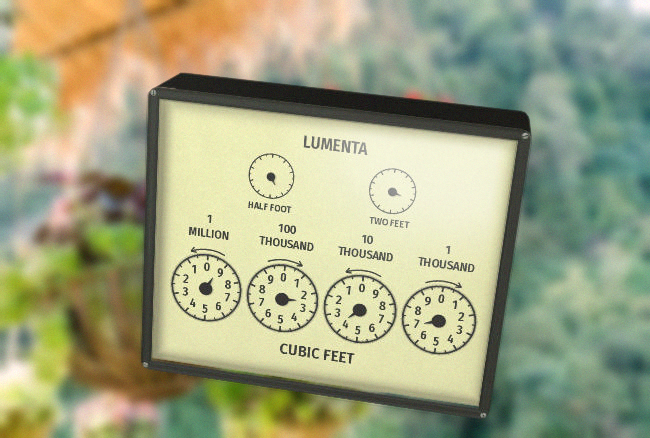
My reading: 923700
